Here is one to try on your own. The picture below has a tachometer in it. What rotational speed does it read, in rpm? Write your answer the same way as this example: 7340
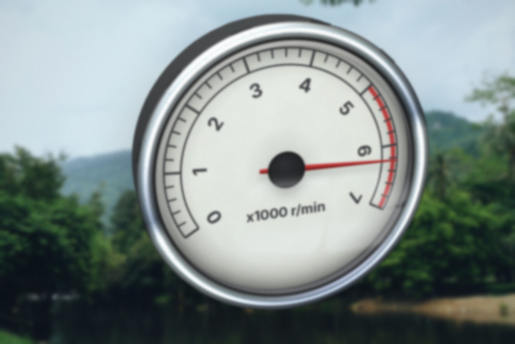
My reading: 6200
